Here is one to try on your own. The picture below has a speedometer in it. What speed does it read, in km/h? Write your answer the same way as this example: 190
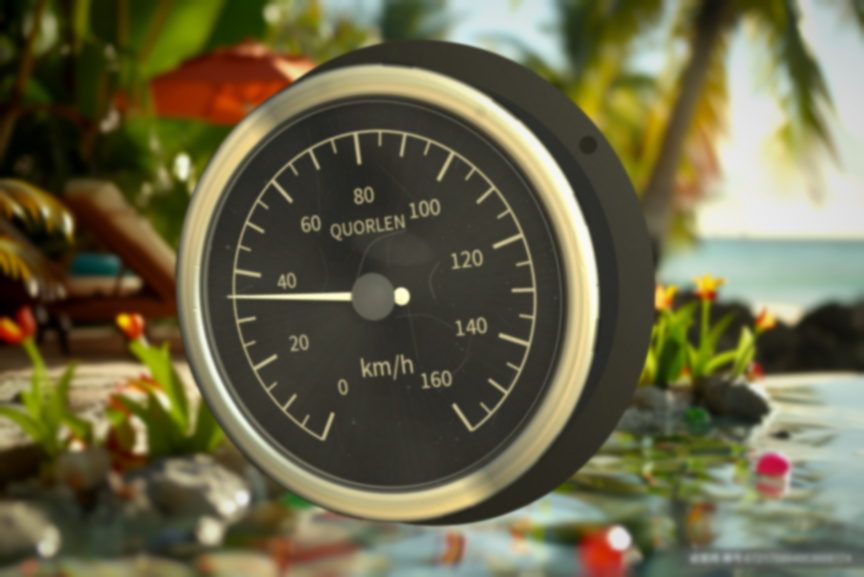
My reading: 35
